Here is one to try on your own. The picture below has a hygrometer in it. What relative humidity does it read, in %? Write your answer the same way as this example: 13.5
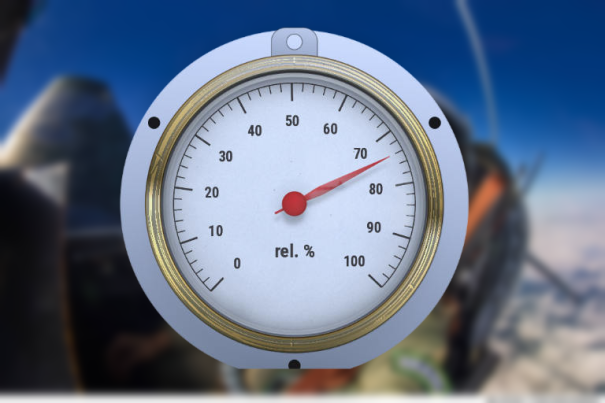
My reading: 74
